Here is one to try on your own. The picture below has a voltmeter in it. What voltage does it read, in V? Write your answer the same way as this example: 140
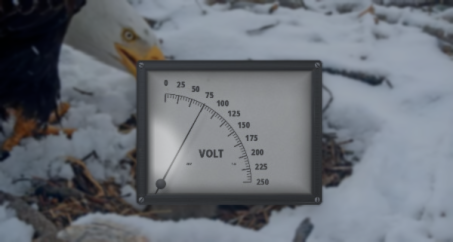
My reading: 75
